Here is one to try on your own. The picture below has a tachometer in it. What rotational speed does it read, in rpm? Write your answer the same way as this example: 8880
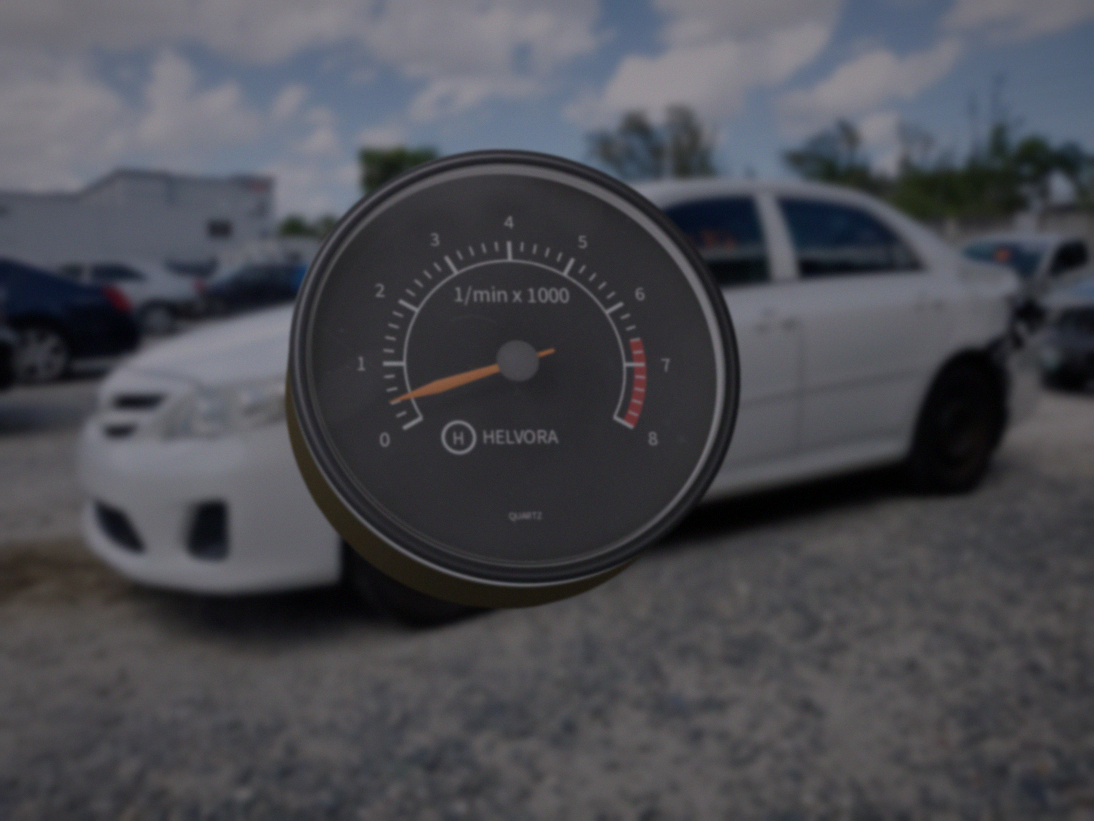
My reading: 400
